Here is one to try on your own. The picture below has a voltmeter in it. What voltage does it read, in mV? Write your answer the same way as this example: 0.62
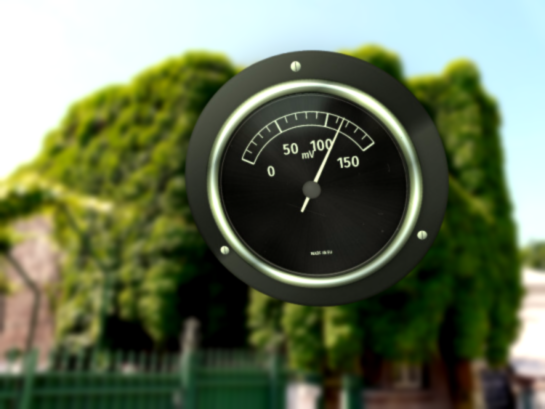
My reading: 115
